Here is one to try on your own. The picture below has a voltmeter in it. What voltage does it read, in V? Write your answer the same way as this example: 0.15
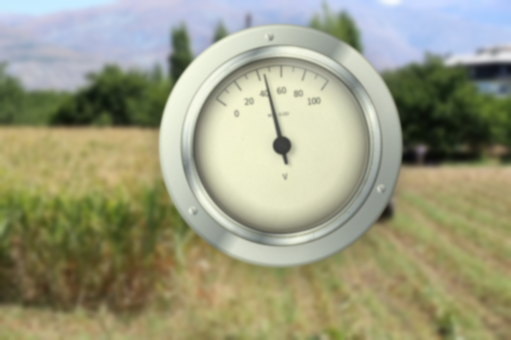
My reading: 45
